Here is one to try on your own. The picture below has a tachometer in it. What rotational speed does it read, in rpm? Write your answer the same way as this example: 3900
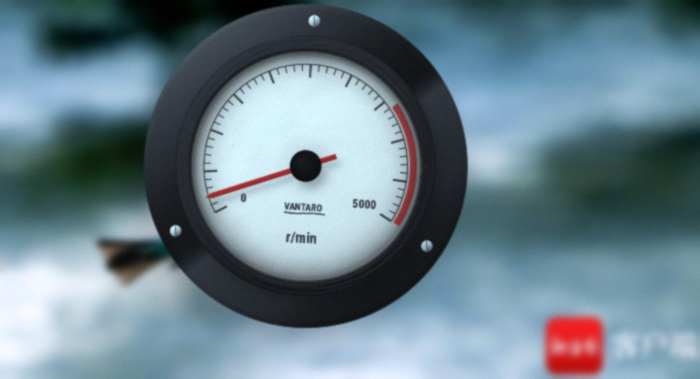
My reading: 200
